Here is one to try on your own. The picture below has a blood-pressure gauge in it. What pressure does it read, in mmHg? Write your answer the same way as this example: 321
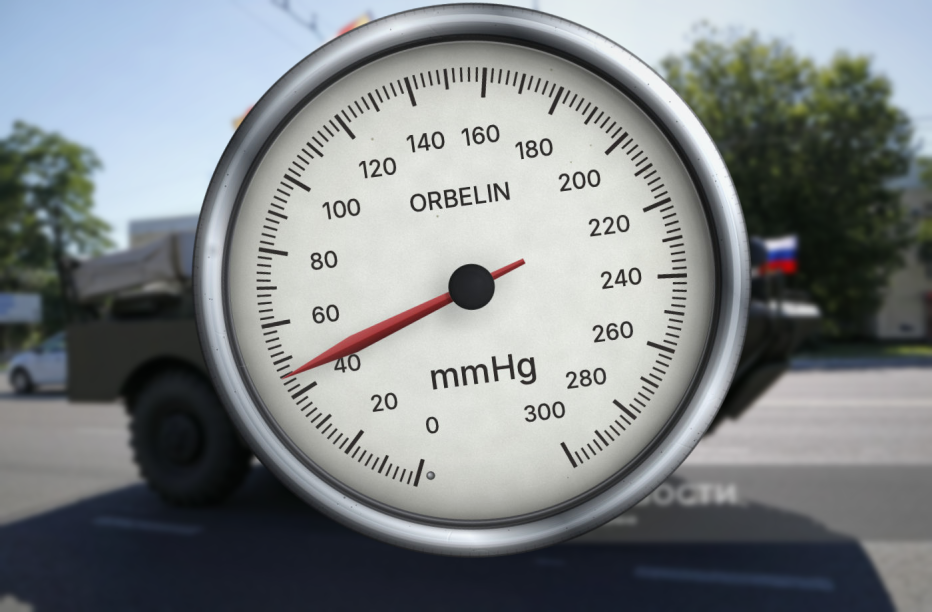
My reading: 46
